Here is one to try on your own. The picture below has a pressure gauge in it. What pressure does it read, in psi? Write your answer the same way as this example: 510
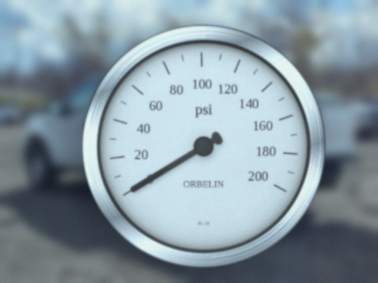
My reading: 0
